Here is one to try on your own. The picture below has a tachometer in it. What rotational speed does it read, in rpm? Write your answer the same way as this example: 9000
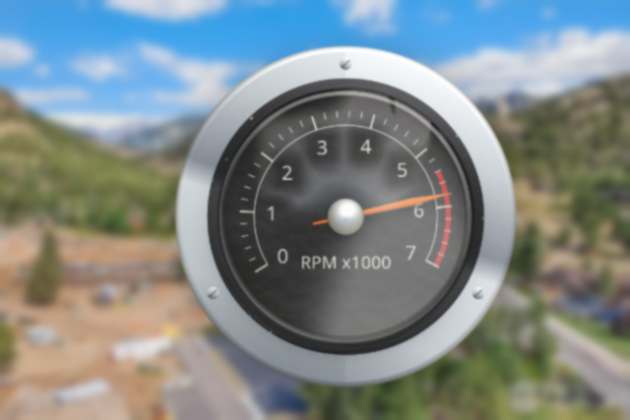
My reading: 5800
